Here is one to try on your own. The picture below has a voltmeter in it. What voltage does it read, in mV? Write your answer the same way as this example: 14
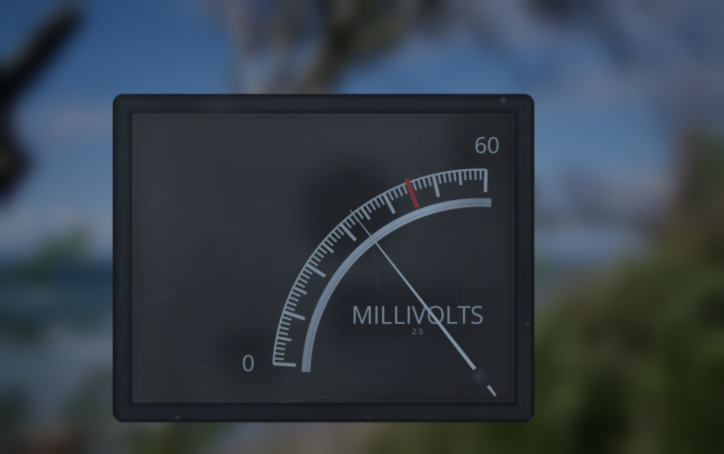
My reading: 33
